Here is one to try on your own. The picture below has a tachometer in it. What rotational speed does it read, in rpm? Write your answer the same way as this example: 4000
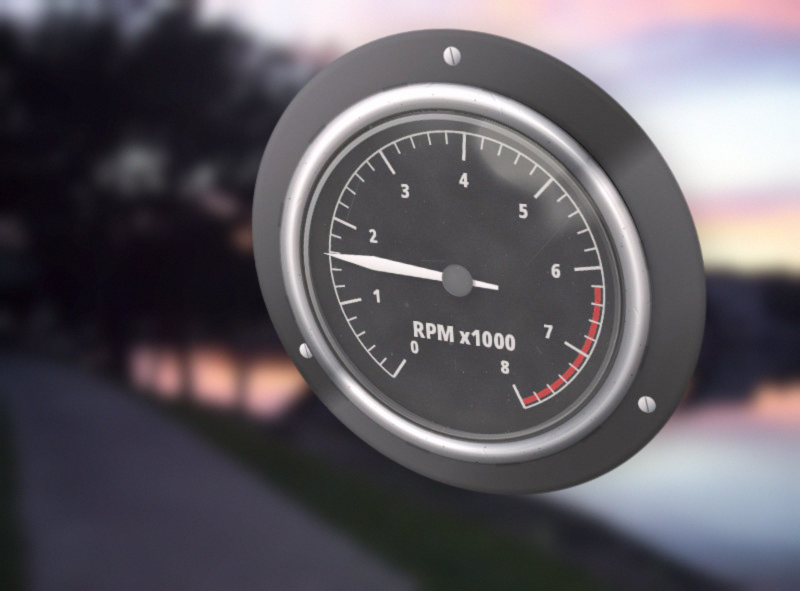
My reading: 1600
